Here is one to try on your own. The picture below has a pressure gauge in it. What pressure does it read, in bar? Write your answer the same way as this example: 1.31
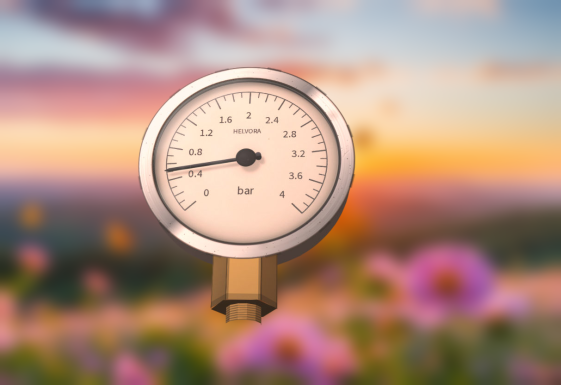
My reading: 0.5
